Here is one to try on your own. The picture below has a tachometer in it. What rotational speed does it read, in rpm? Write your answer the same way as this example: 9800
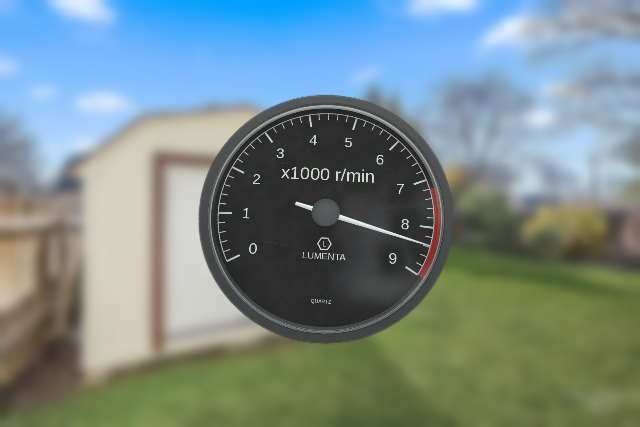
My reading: 8400
